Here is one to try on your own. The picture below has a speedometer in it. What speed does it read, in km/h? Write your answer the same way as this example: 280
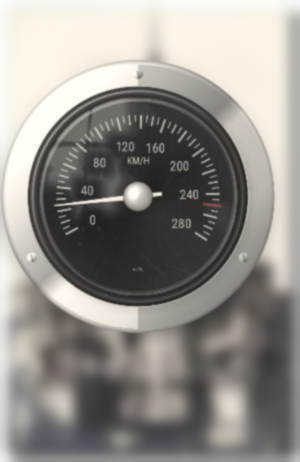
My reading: 25
